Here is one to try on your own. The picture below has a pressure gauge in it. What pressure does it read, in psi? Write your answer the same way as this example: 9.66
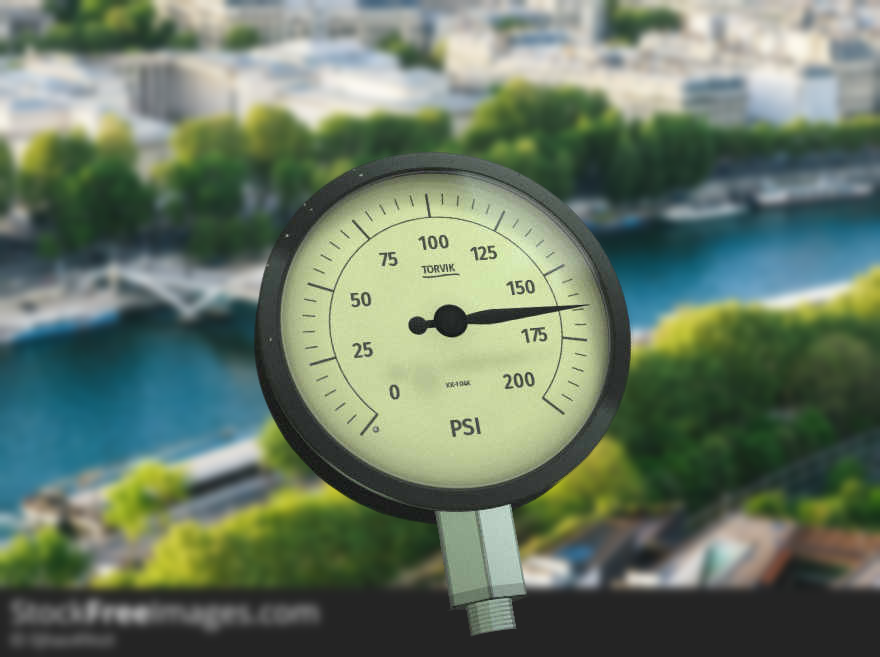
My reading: 165
